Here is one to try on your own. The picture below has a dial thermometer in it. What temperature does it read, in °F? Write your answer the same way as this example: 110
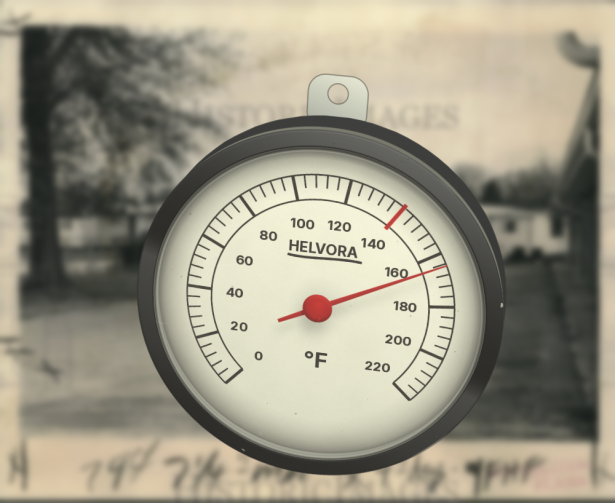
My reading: 164
